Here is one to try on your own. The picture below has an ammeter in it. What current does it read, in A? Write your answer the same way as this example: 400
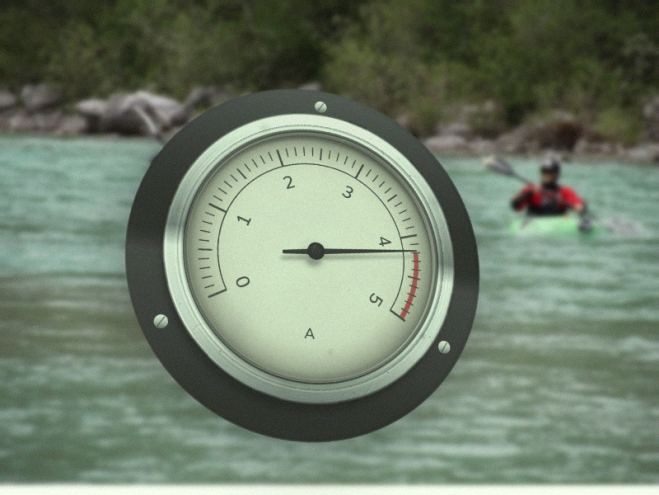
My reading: 4.2
